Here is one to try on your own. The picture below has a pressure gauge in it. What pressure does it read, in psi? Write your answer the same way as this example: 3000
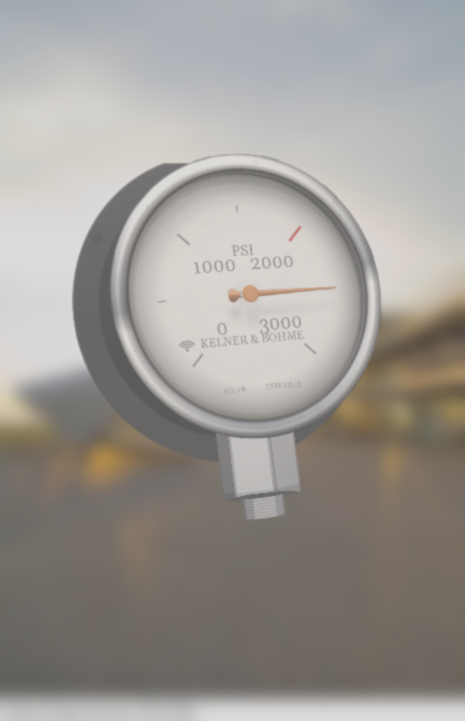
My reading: 2500
